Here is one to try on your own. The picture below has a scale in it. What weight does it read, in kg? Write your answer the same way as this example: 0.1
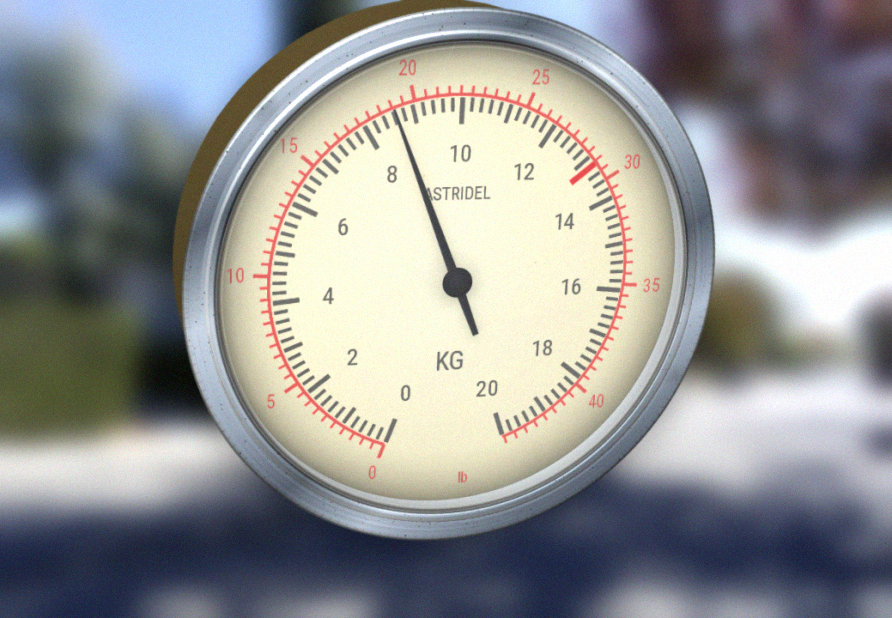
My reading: 8.6
